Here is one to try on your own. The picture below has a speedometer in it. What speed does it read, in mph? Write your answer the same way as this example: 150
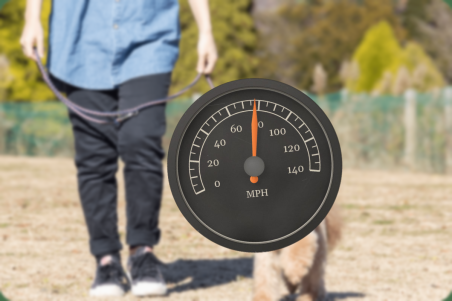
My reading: 77.5
